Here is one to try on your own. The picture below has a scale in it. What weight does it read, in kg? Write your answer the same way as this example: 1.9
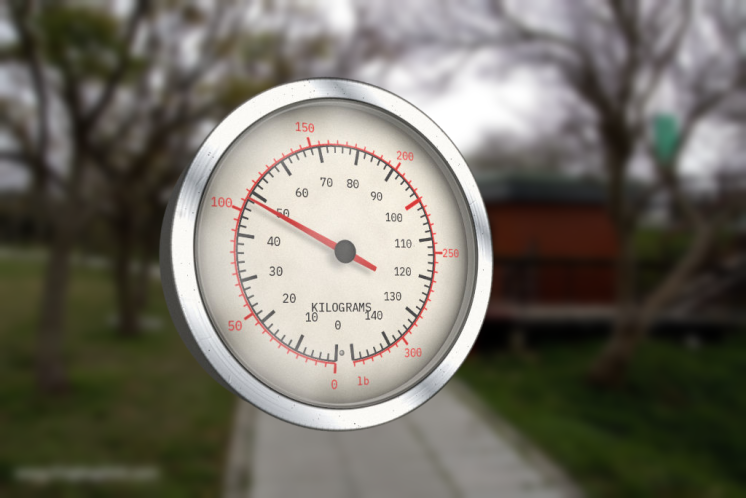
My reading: 48
